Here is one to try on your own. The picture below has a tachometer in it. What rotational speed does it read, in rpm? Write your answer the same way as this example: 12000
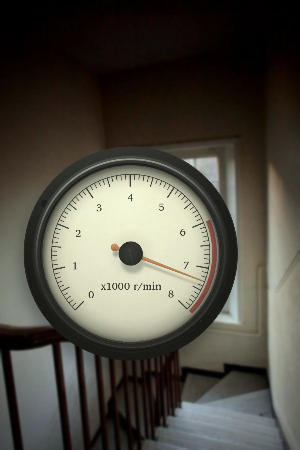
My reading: 7300
